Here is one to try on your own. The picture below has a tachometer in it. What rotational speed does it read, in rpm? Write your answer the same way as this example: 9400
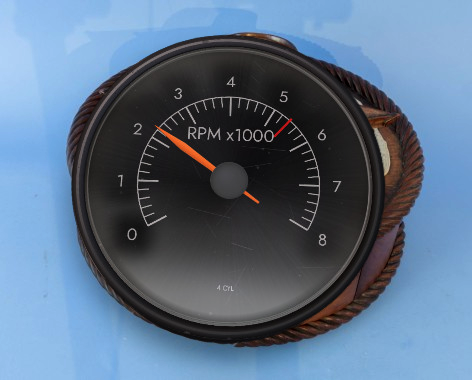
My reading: 2200
